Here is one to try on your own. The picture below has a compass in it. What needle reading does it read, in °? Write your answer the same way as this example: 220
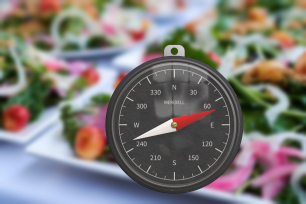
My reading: 70
